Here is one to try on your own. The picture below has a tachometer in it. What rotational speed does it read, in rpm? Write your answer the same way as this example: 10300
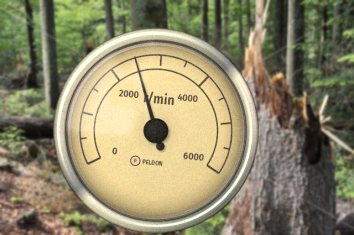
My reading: 2500
